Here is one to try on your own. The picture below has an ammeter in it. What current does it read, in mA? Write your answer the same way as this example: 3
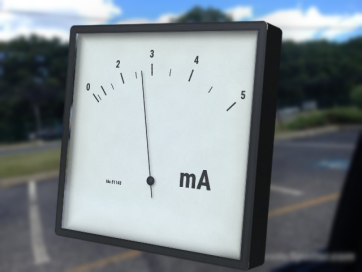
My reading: 2.75
